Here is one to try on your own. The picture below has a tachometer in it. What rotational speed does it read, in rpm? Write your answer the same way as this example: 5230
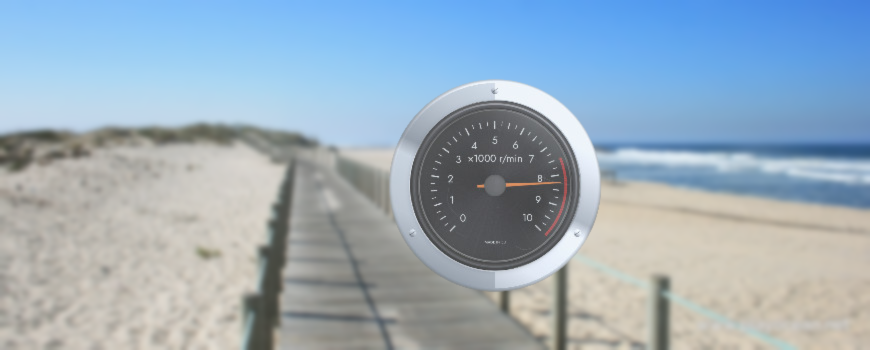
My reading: 8250
